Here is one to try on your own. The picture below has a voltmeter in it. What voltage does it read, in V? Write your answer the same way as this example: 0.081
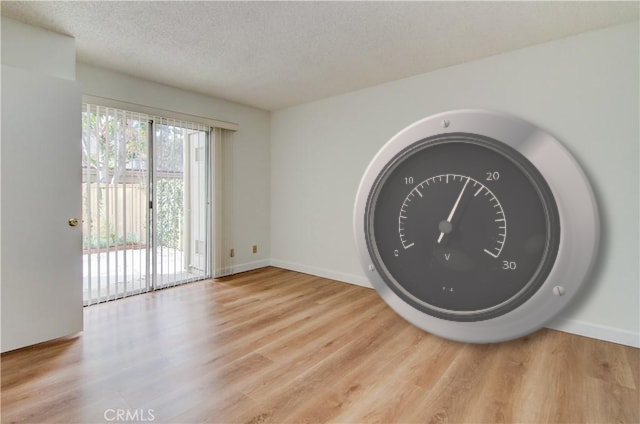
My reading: 18
